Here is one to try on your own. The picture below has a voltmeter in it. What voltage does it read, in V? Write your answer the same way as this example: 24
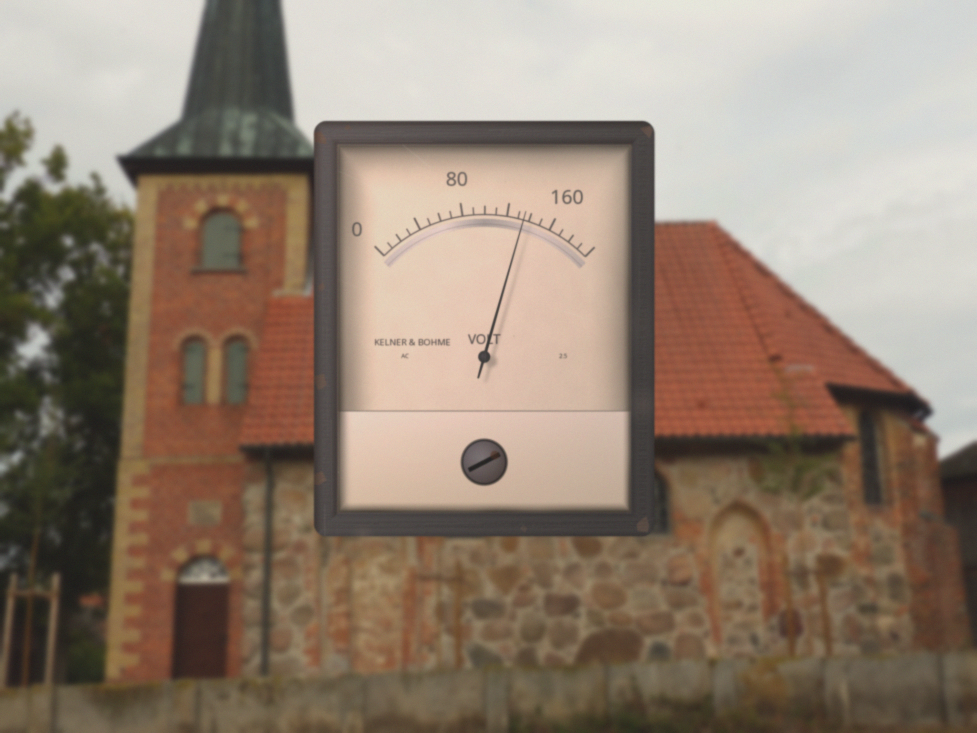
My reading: 135
